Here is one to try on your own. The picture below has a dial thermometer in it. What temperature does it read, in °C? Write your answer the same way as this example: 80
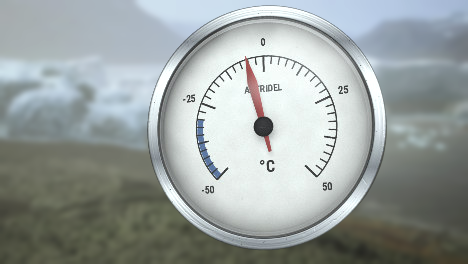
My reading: -5
